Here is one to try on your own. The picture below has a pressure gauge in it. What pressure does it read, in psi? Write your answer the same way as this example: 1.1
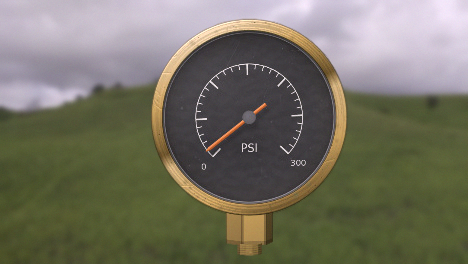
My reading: 10
